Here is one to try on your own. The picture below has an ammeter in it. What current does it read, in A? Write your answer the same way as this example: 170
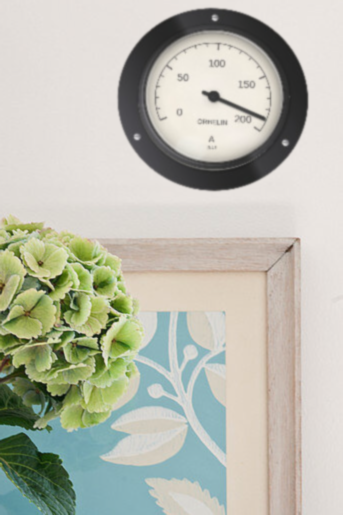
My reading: 190
